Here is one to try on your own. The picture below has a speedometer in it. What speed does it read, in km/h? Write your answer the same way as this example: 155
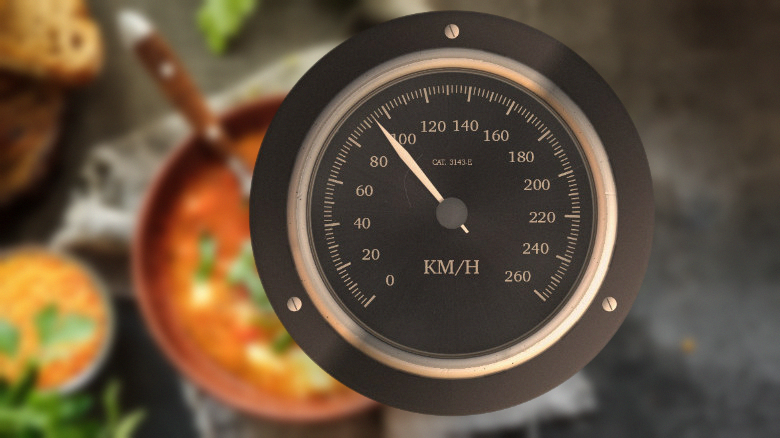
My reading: 94
